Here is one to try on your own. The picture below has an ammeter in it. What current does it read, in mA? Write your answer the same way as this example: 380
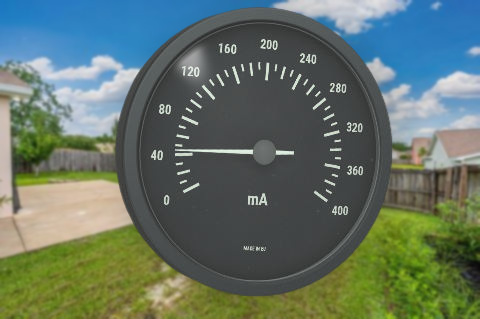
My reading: 45
